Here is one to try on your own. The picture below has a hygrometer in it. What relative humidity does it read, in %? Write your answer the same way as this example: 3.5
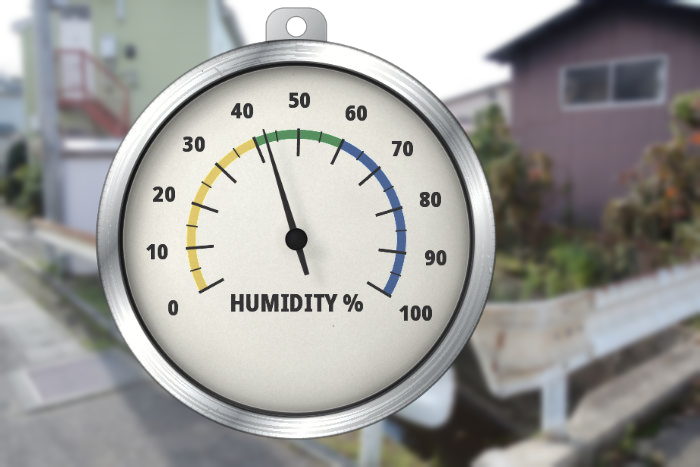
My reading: 42.5
